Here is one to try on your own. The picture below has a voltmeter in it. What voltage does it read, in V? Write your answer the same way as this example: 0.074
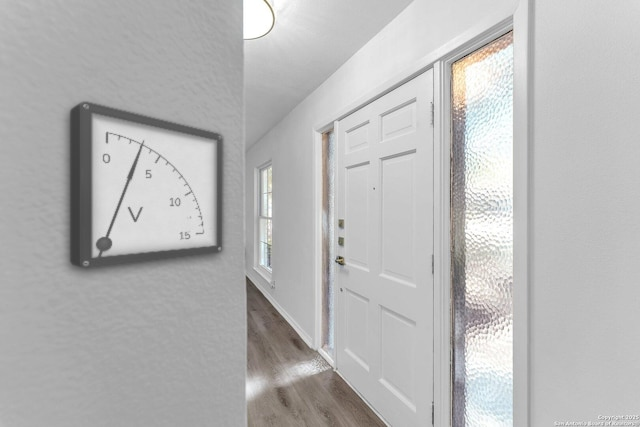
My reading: 3
